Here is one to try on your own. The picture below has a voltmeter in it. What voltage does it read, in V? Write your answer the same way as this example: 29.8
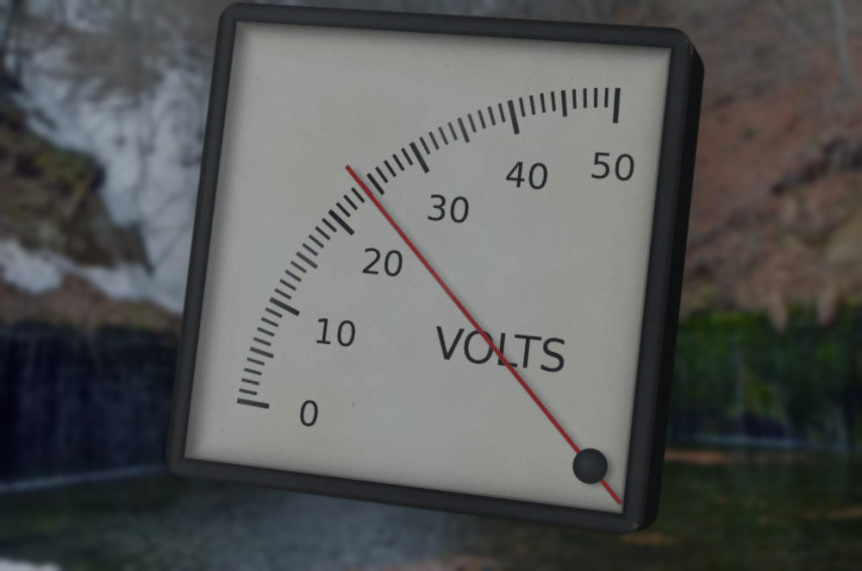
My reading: 24
